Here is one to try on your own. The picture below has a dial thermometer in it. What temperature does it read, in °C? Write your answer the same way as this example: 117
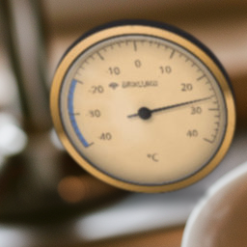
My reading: 26
